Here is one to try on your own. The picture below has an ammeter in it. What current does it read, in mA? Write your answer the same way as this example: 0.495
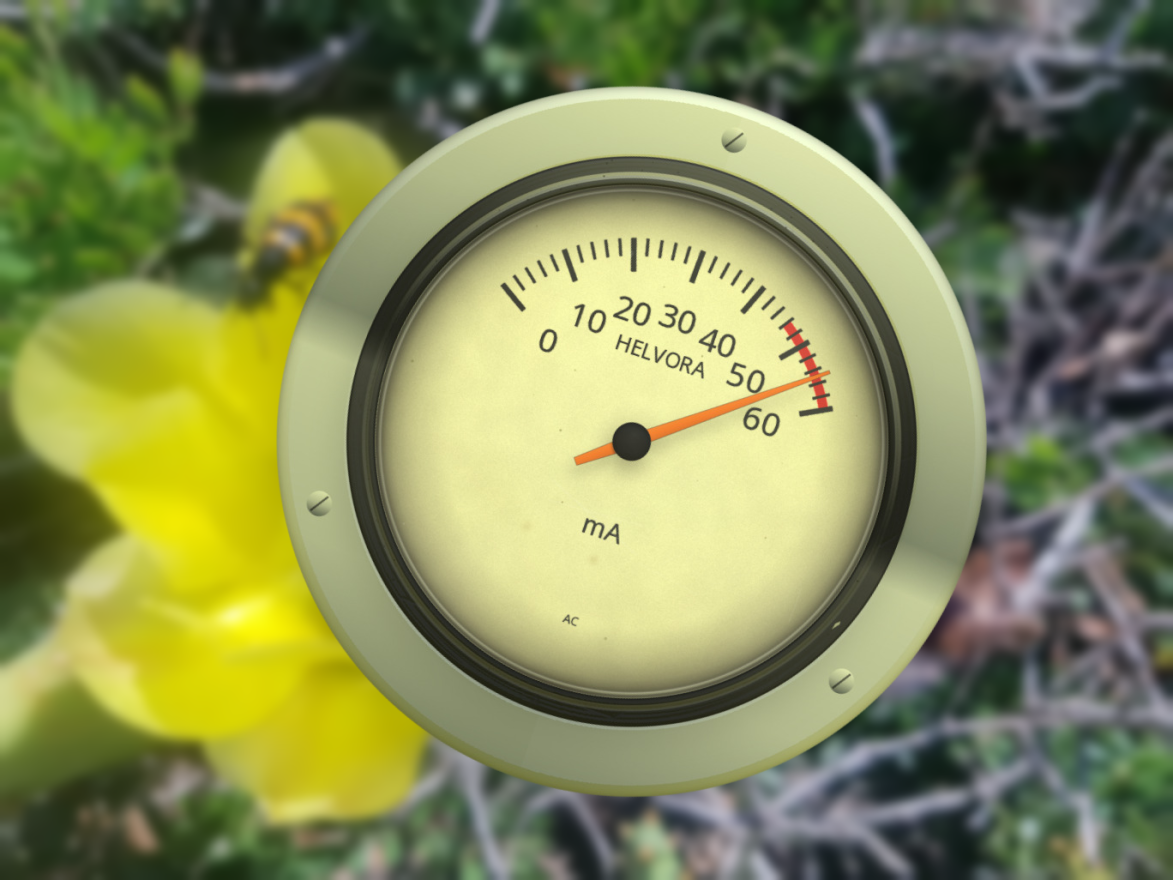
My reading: 55
